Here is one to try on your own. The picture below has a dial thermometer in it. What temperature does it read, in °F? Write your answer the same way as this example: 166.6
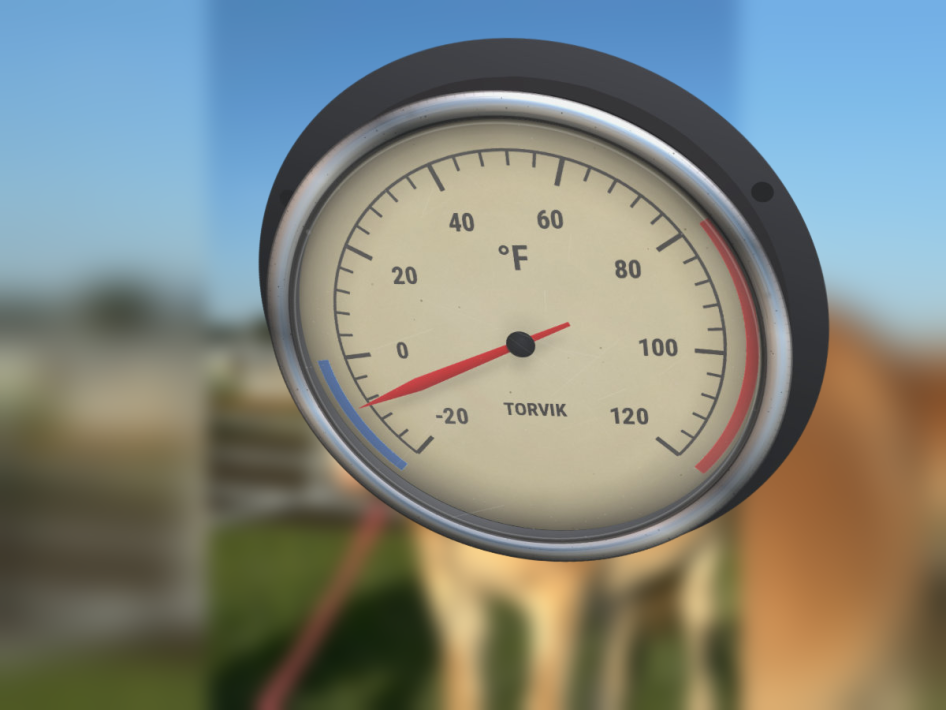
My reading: -8
